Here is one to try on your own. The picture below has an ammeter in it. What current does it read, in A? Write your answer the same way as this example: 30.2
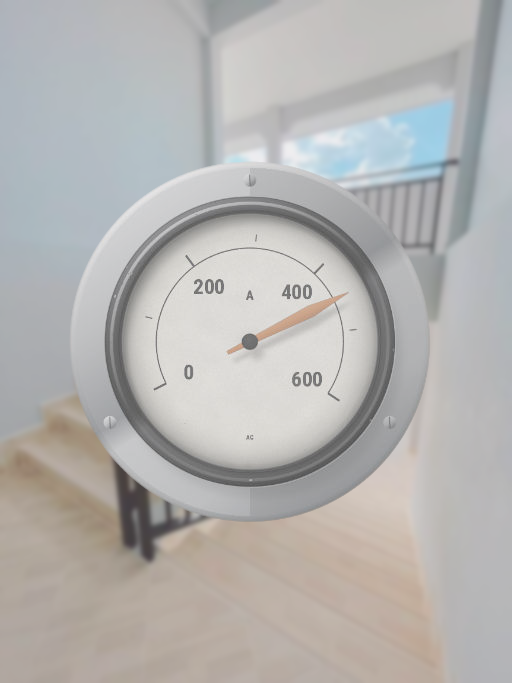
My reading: 450
